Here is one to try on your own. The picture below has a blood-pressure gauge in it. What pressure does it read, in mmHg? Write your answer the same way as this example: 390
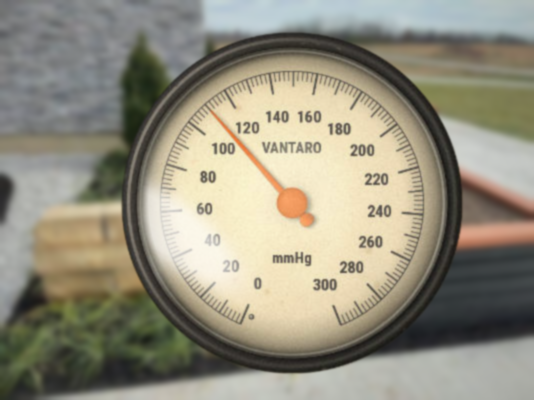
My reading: 110
